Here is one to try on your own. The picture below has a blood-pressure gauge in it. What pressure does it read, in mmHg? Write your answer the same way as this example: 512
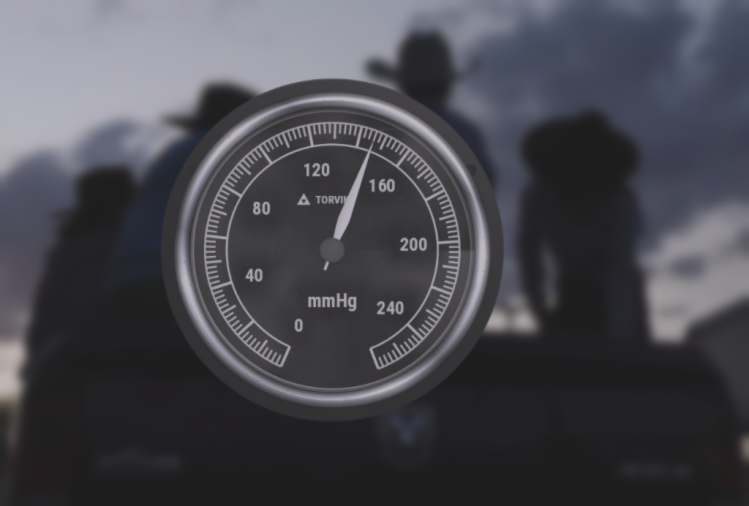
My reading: 146
